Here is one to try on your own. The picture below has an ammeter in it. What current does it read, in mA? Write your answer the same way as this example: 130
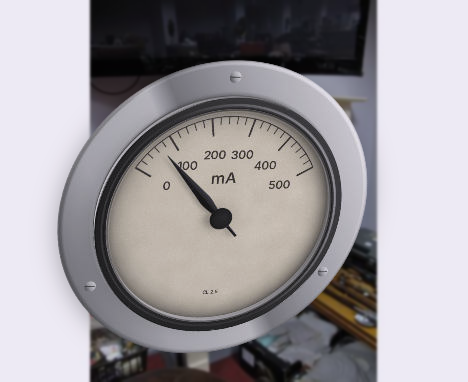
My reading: 70
